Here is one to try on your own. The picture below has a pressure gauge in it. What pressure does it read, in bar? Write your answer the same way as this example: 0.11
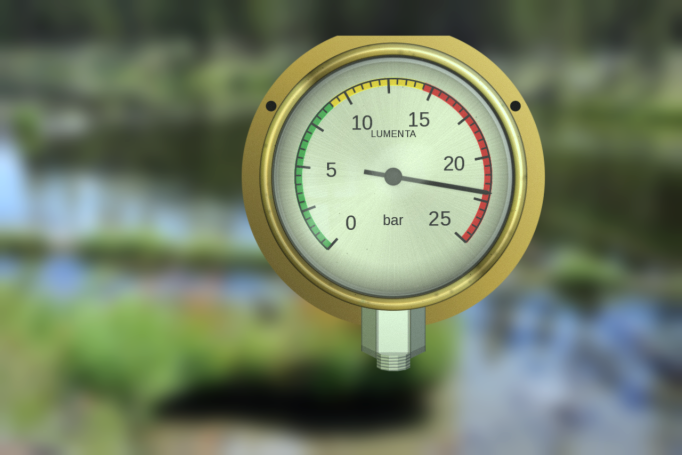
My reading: 22
